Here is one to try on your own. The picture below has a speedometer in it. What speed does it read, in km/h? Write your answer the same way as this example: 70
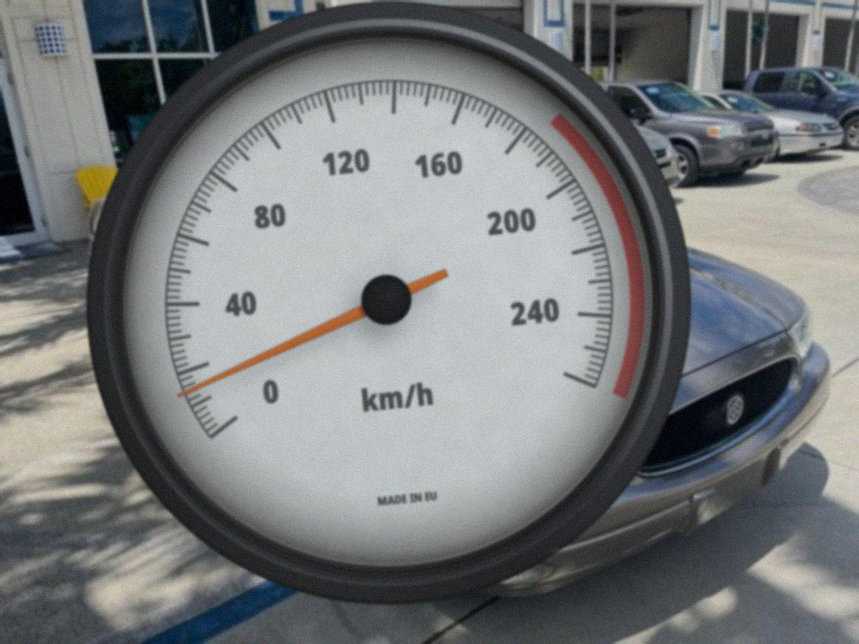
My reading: 14
